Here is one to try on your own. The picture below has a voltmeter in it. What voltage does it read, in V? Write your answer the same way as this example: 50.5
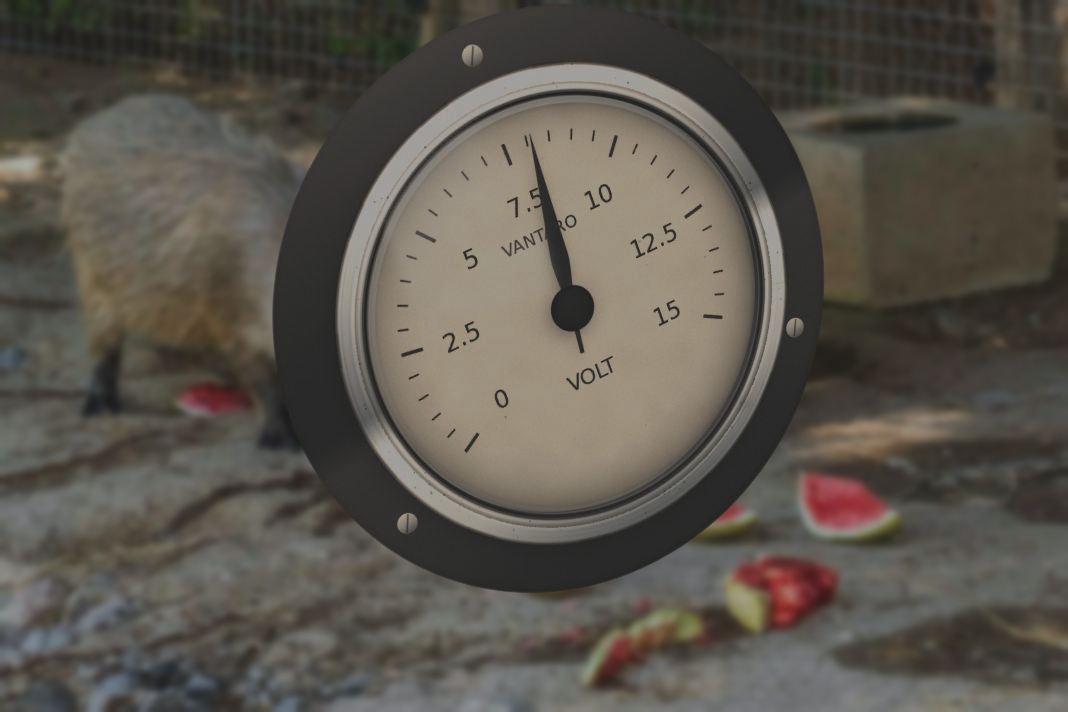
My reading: 8
